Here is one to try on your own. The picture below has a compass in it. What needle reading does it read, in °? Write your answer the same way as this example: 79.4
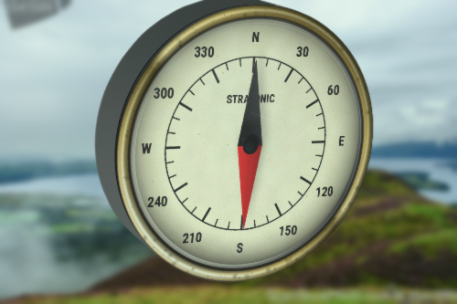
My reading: 180
